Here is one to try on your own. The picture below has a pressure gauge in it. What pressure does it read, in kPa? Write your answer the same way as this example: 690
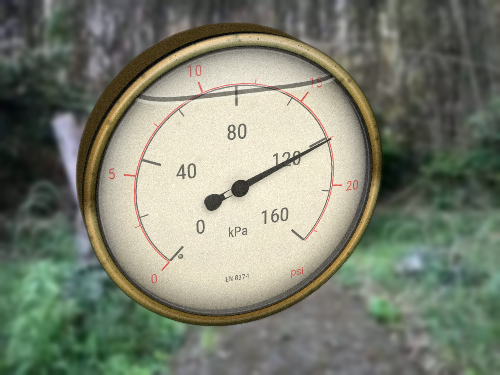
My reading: 120
